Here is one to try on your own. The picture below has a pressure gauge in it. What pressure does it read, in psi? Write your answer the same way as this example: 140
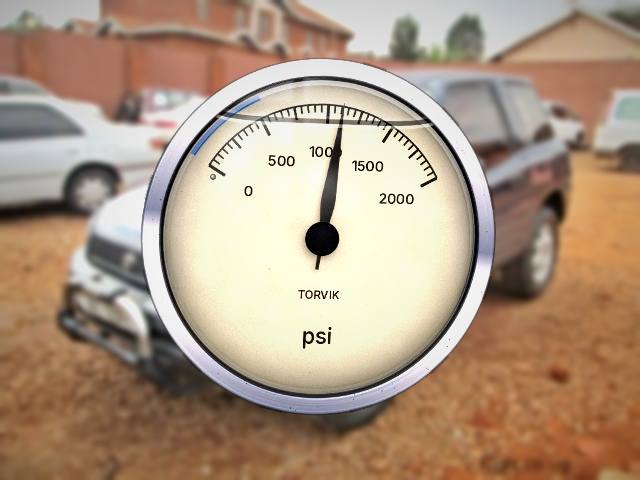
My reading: 1100
